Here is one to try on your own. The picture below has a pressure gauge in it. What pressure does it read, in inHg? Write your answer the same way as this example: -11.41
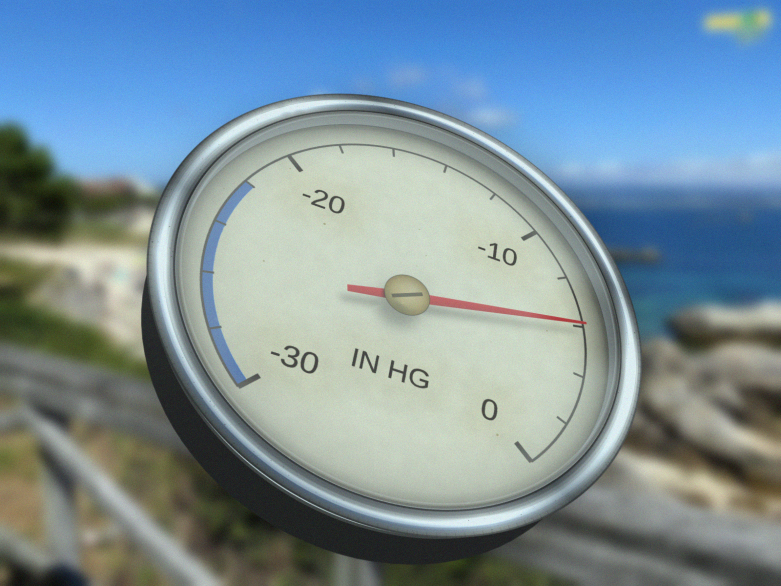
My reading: -6
